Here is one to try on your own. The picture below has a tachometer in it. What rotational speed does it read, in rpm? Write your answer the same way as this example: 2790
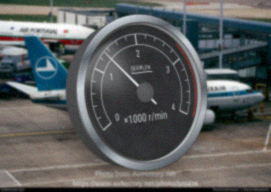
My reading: 1300
